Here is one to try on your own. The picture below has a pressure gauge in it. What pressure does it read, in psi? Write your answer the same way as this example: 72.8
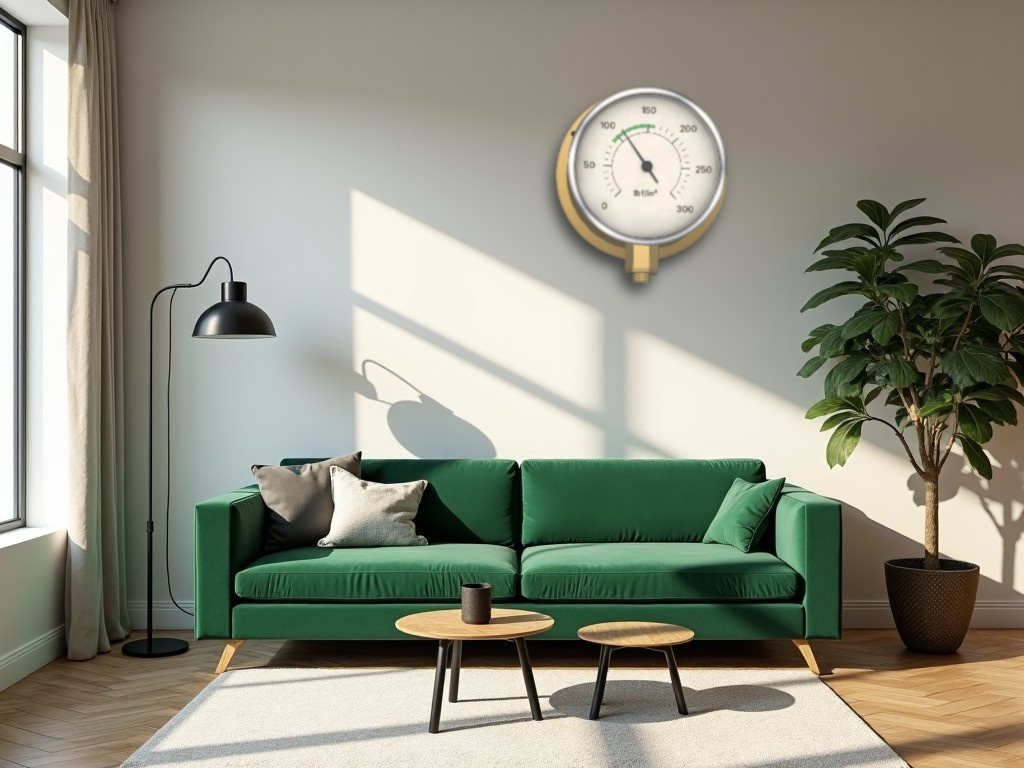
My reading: 110
